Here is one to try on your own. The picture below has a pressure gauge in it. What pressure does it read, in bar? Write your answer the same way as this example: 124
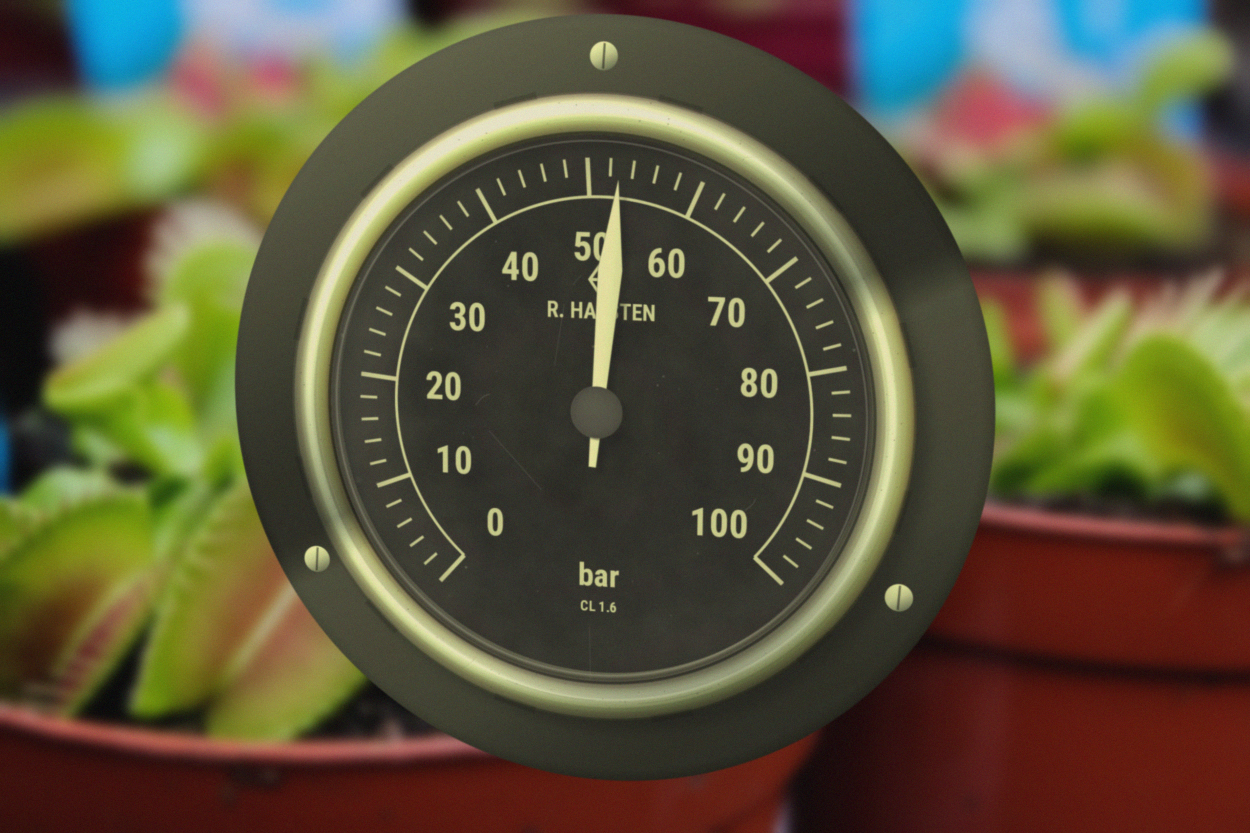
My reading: 53
